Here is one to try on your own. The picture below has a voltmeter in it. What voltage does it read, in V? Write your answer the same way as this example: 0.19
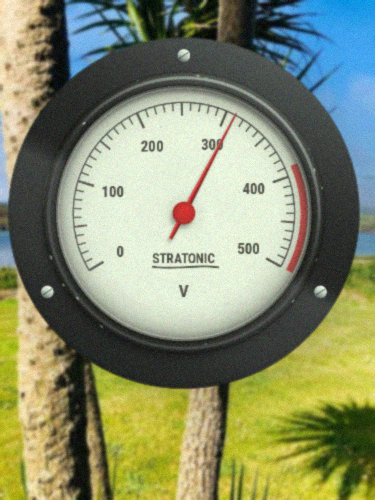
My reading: 310
